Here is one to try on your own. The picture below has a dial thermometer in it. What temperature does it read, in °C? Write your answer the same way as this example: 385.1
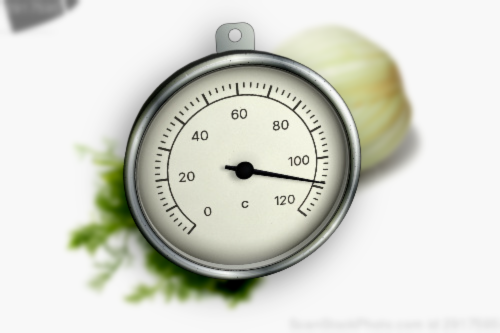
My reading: 108
